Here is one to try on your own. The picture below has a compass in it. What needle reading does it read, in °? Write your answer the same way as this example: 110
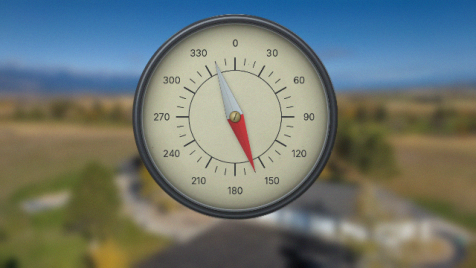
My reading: 160
